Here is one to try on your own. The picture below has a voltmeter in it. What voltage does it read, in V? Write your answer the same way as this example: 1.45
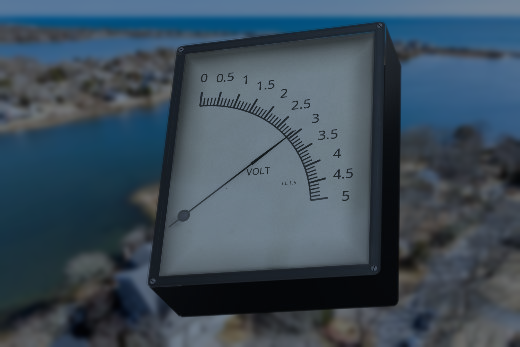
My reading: 3
